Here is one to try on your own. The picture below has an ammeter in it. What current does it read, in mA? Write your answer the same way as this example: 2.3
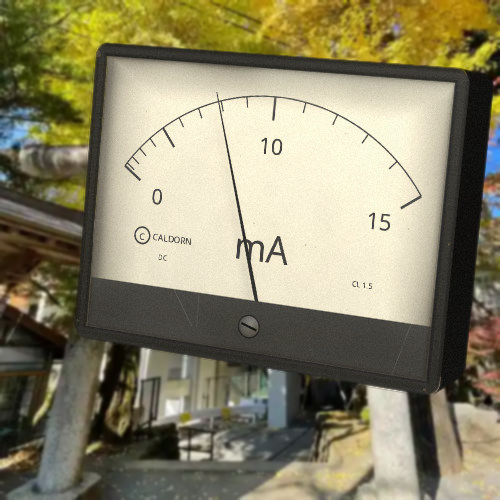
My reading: 8
